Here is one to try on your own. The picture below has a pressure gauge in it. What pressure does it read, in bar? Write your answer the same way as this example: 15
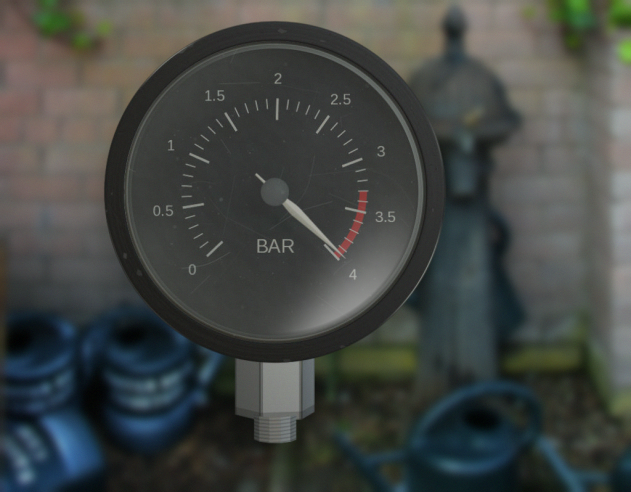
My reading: 3.95
